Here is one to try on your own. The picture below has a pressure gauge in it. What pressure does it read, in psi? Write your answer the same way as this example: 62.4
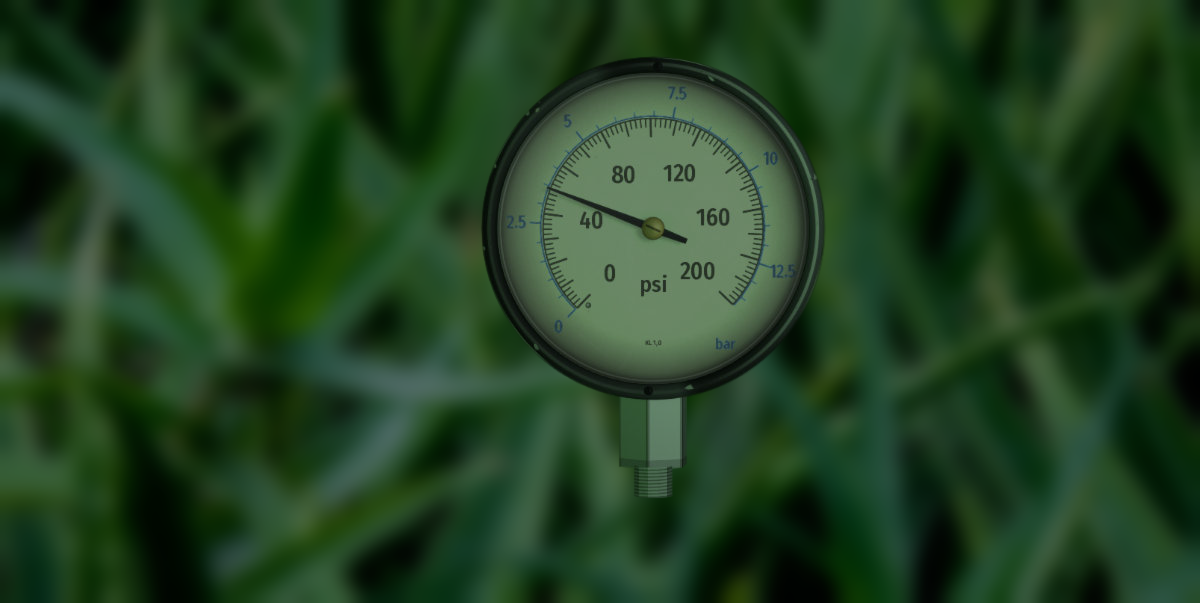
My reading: 50
